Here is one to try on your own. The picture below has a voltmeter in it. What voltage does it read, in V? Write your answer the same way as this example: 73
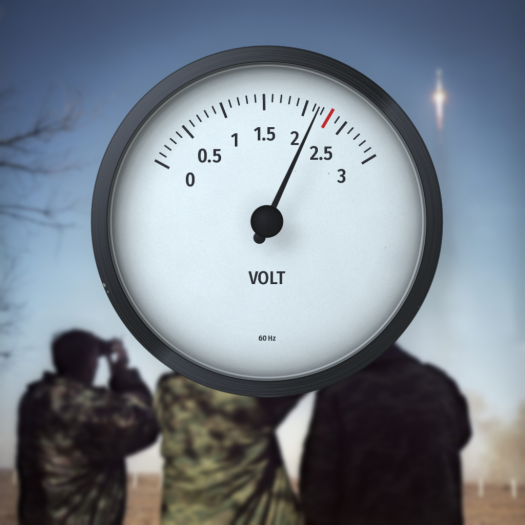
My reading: 2.15
